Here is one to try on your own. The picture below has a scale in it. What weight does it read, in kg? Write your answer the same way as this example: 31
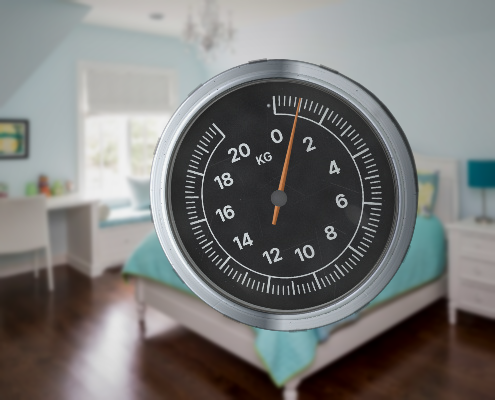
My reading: 1
